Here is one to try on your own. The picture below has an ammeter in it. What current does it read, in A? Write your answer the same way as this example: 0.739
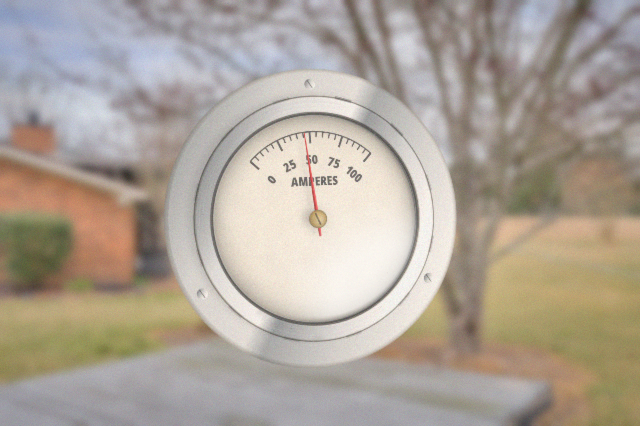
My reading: 45
